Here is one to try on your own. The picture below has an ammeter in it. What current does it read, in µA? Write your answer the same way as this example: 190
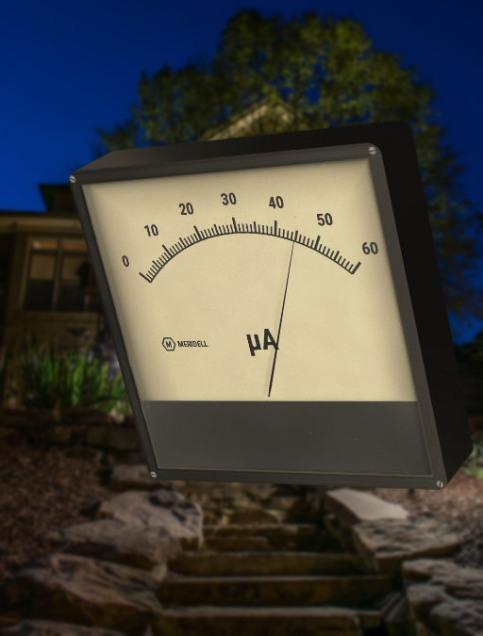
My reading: 45
